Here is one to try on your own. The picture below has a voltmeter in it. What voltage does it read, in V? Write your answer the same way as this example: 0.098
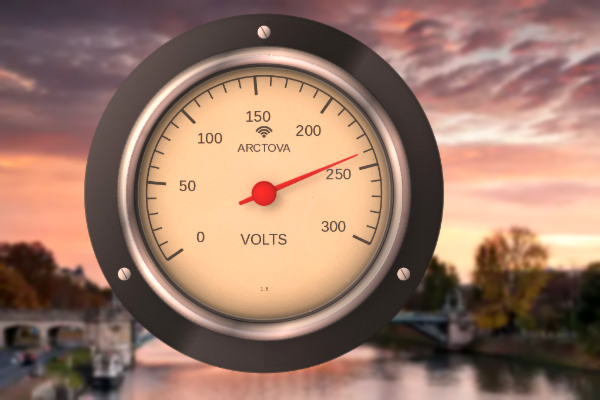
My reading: 240
